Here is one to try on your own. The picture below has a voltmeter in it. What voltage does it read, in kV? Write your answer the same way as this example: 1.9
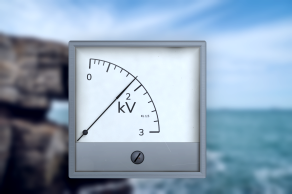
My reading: 1.8
